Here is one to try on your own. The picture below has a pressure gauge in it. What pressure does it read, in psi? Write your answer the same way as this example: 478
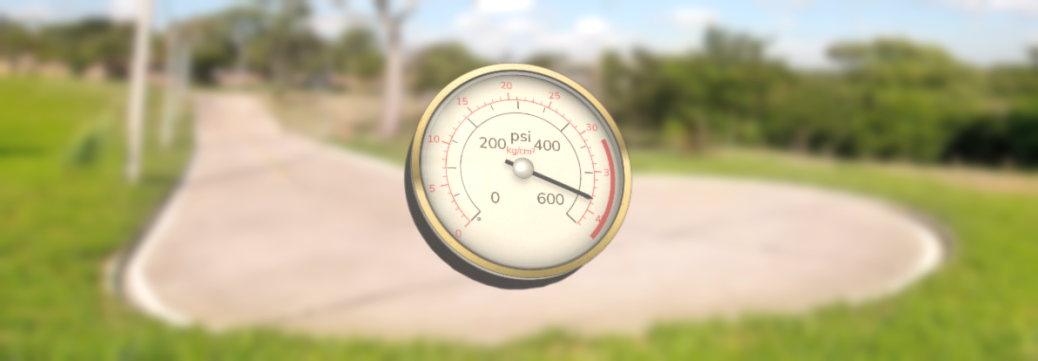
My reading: 550
